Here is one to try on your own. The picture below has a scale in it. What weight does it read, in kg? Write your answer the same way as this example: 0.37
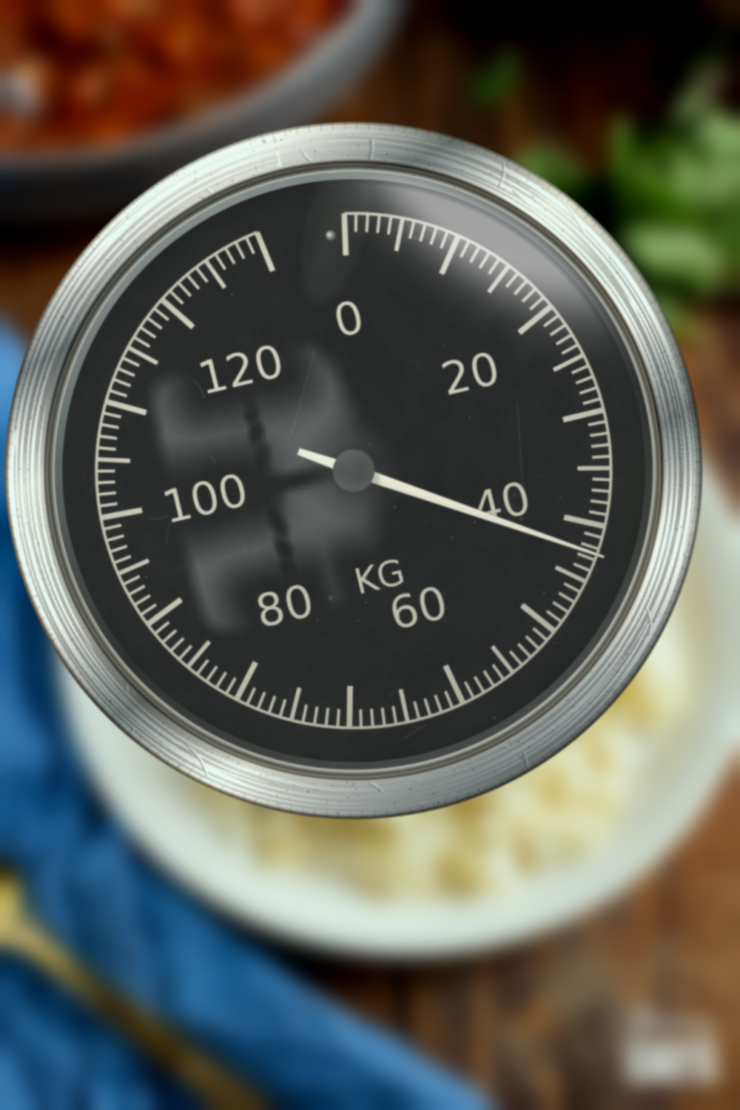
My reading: 42.5
